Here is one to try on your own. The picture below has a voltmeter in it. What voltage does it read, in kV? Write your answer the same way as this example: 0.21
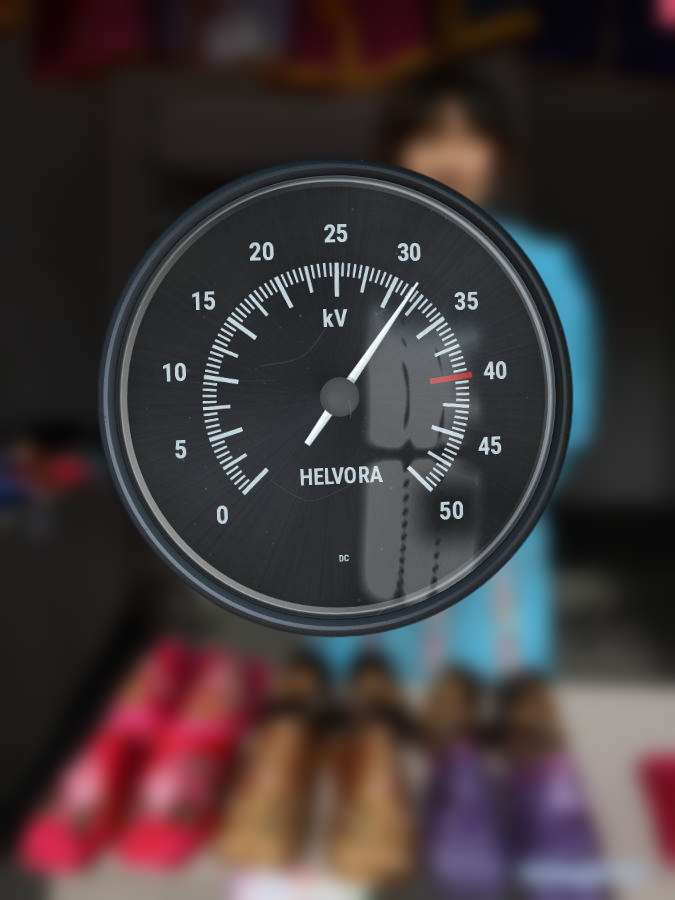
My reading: 31.5
